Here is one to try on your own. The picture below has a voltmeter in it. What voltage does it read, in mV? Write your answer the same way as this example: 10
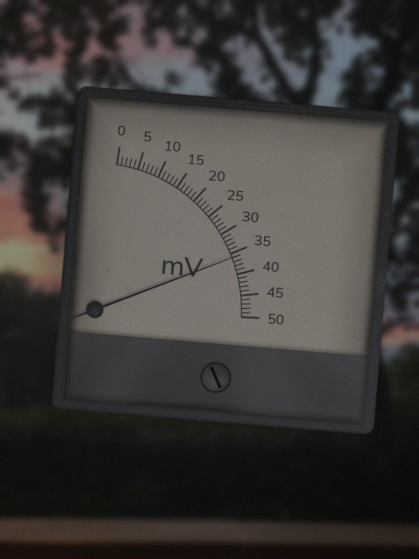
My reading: 36
